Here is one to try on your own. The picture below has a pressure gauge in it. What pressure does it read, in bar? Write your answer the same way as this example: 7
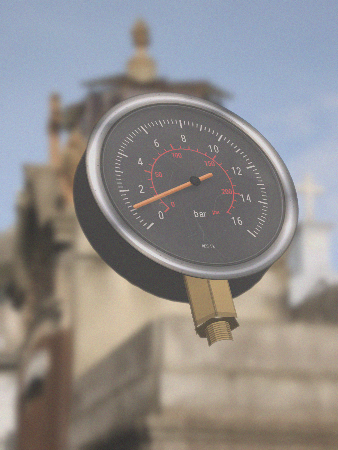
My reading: 1
